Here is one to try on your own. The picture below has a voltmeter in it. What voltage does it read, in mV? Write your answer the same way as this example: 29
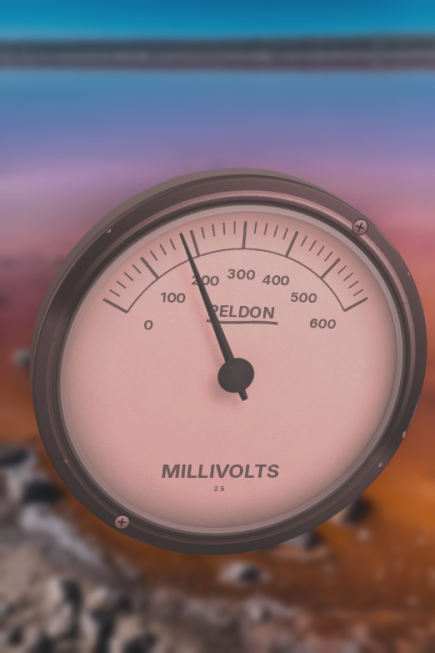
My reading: 180
